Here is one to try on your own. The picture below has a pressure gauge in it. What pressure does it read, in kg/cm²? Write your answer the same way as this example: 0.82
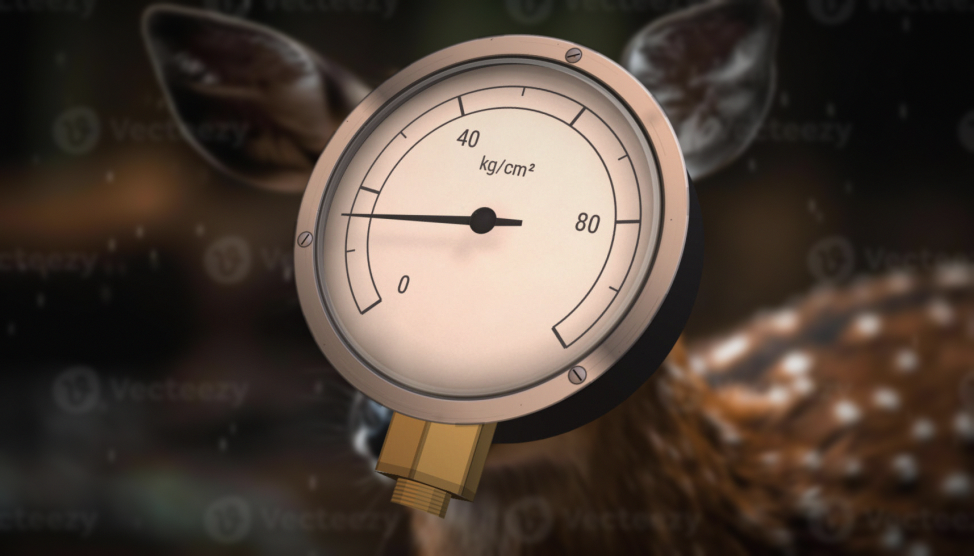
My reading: 15
